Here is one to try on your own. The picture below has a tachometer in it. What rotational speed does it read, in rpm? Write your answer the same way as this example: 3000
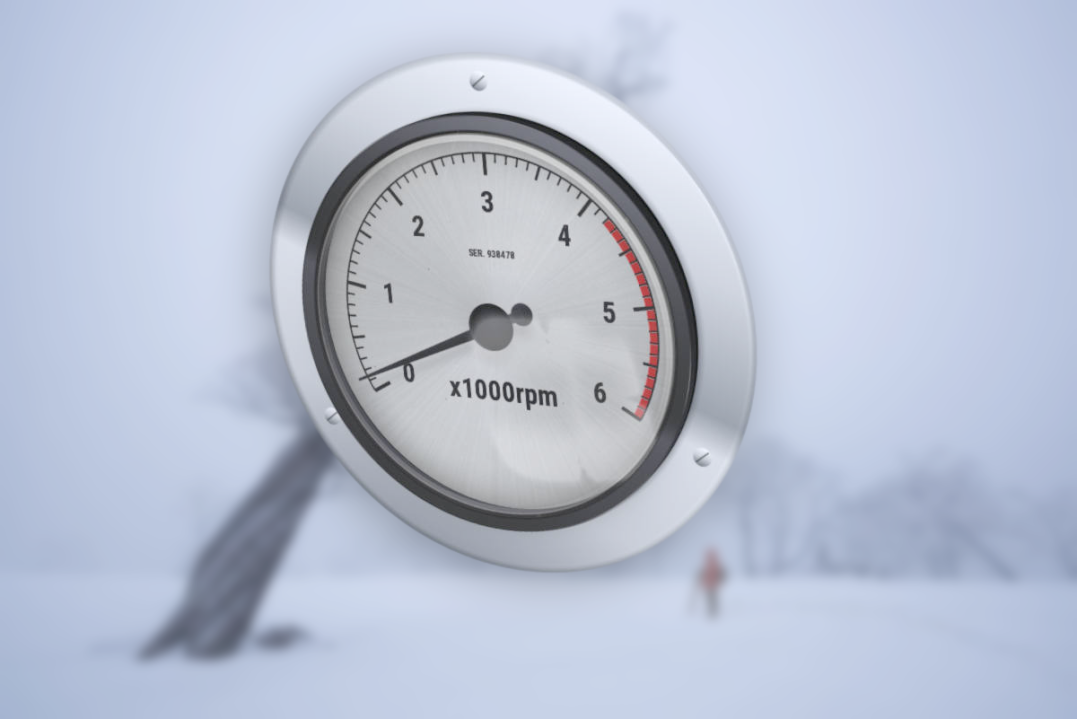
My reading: 150
